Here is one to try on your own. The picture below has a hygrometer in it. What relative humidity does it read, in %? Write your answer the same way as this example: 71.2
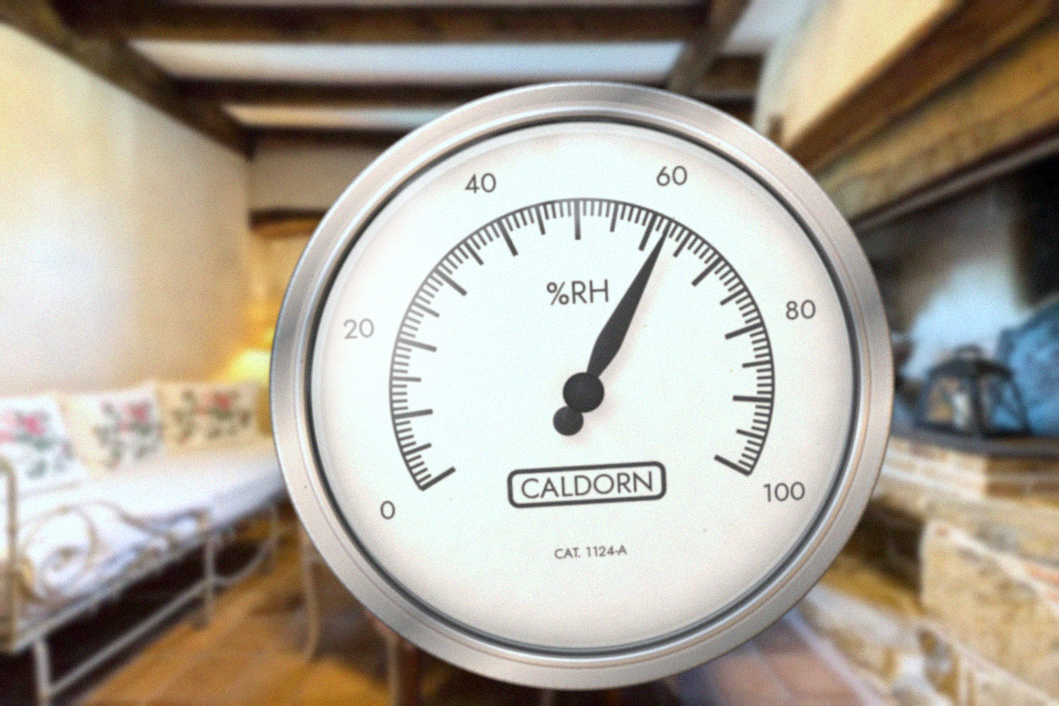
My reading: 62
